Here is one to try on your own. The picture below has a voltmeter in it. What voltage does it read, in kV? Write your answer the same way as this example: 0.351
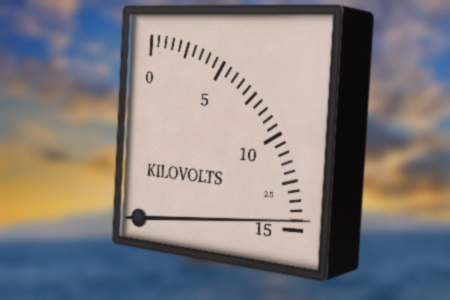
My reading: 14.5
